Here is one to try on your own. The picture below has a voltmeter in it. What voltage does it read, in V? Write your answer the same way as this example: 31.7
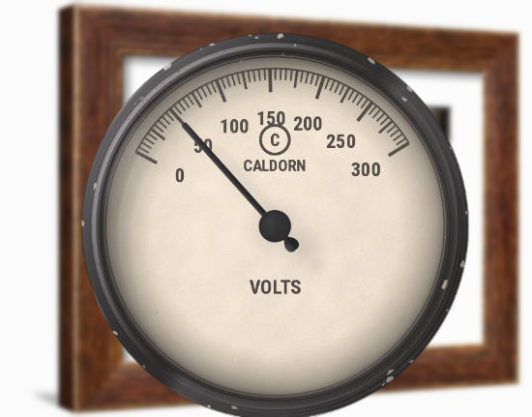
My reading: 50
